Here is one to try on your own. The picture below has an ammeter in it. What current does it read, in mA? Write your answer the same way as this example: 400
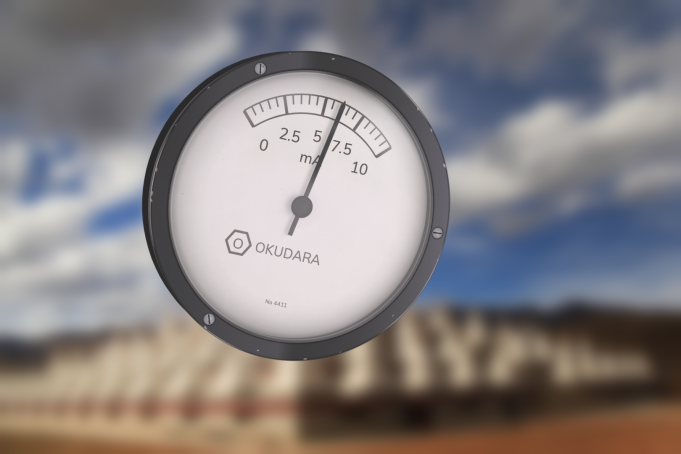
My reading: 6
